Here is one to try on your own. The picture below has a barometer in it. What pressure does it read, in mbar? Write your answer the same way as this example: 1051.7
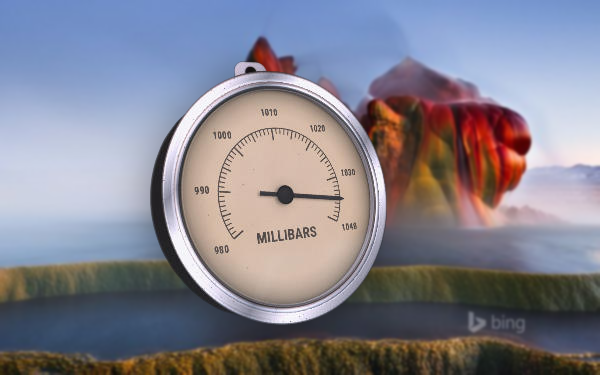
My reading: 1035
